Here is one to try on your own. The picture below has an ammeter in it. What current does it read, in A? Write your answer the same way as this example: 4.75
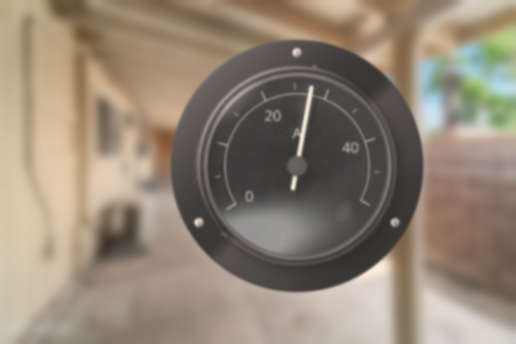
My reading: 27.5
